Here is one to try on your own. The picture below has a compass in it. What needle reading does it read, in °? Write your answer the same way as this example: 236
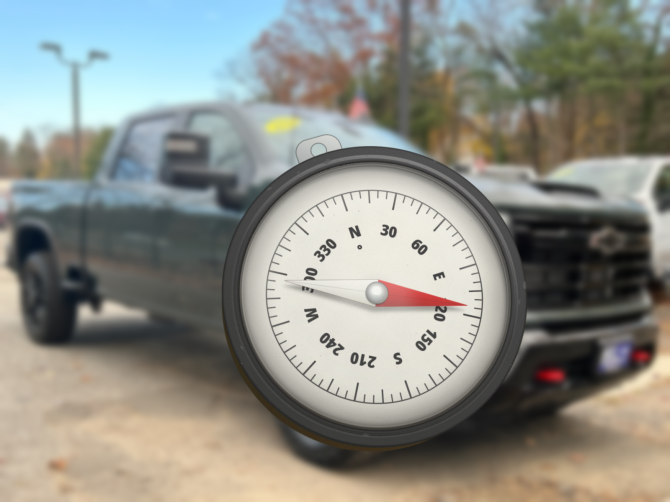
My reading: 115
